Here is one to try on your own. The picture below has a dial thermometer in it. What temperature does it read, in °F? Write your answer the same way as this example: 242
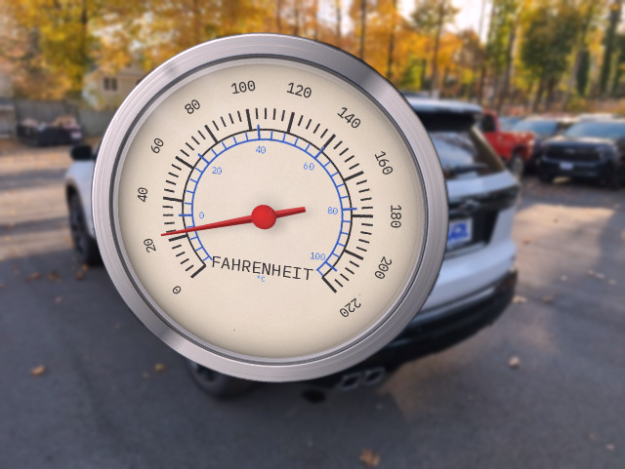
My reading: 24
